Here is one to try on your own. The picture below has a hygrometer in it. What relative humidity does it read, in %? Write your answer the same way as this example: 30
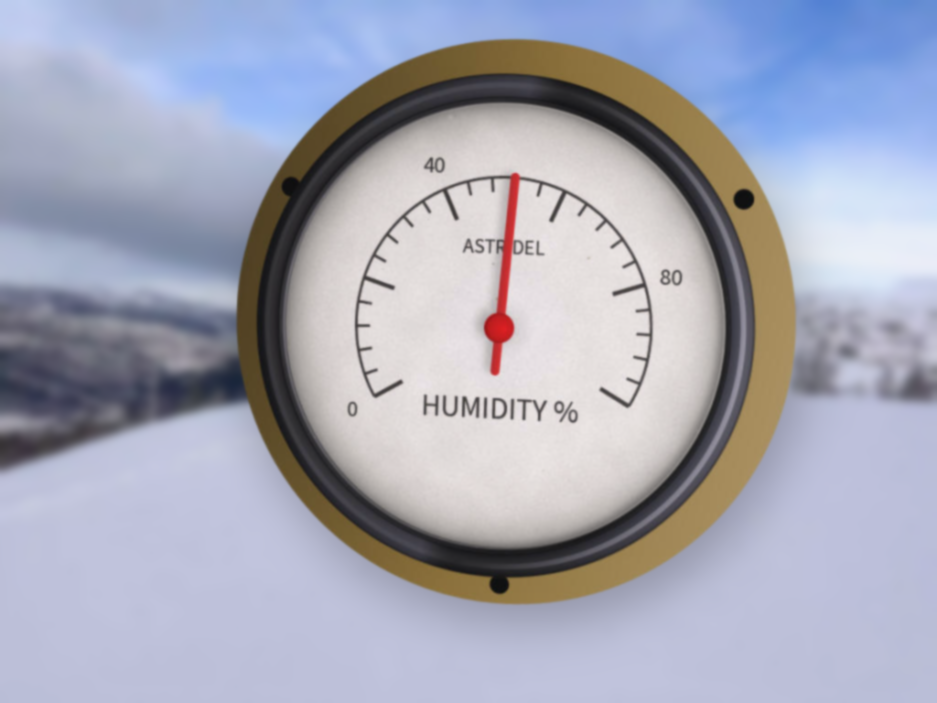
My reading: 52
